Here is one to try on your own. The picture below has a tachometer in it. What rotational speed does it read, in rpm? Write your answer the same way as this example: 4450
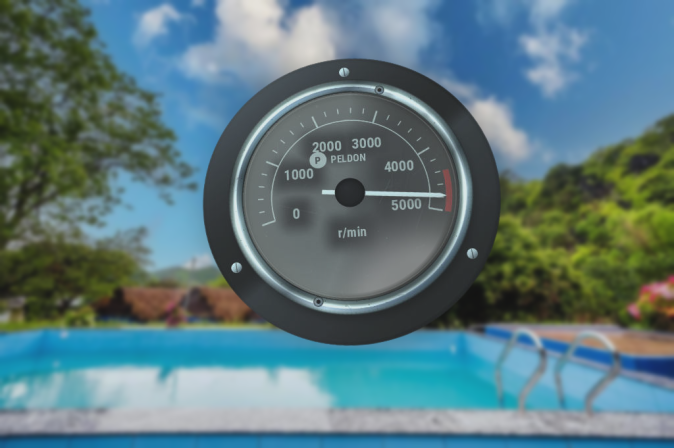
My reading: 4800
